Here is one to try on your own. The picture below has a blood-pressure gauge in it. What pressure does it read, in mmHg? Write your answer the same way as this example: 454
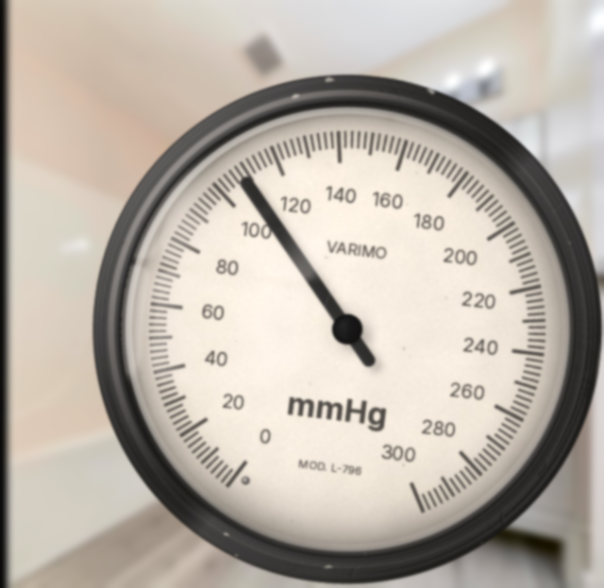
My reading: 108
